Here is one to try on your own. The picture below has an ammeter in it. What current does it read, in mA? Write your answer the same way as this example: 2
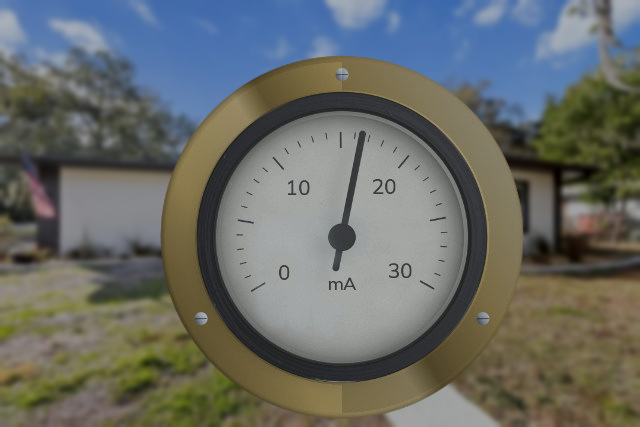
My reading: 16.5
